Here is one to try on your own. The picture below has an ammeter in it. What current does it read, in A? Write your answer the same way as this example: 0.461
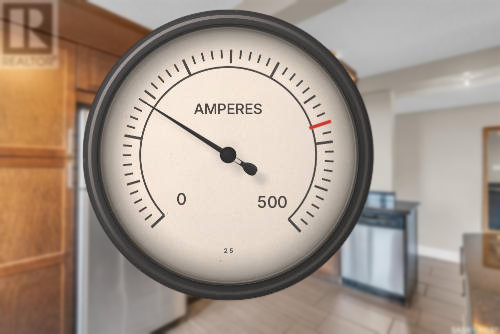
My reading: 140
